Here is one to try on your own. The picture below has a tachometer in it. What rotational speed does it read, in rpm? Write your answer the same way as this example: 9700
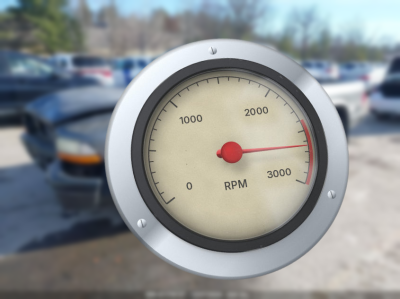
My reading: 2650
